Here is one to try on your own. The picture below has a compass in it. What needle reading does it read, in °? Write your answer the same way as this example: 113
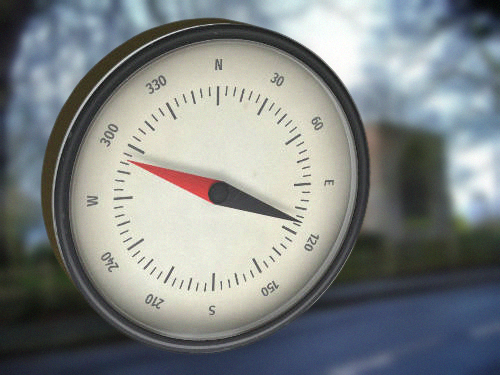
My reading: 292.5
